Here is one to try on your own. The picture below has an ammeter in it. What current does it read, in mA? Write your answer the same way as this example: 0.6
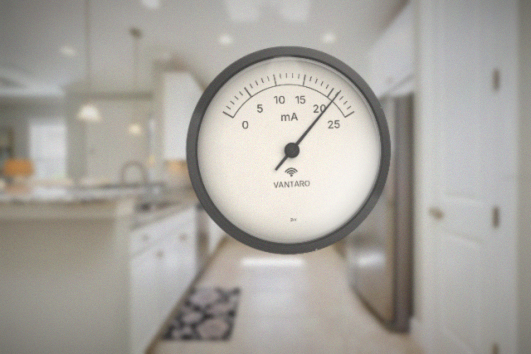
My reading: 21
